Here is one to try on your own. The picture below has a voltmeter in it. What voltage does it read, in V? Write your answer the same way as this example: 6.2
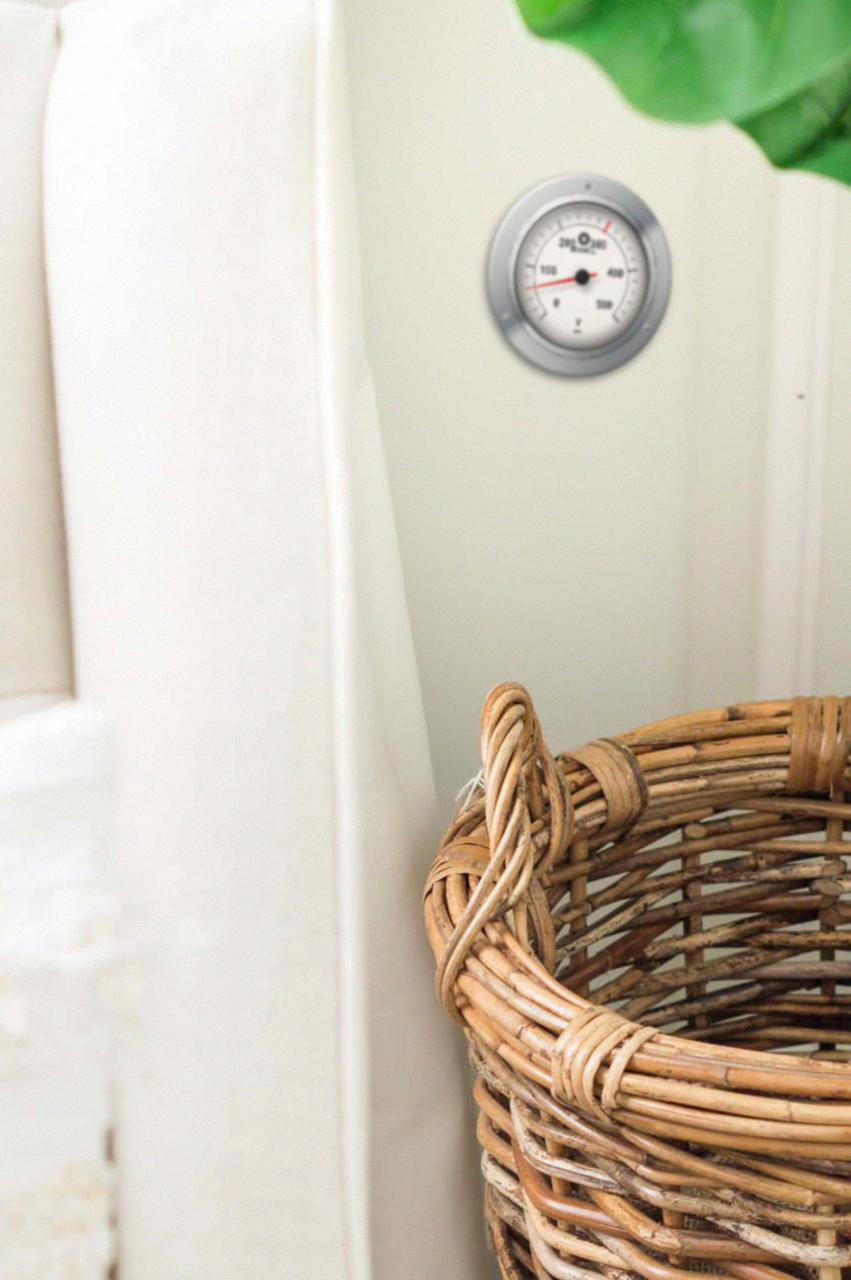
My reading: 60
